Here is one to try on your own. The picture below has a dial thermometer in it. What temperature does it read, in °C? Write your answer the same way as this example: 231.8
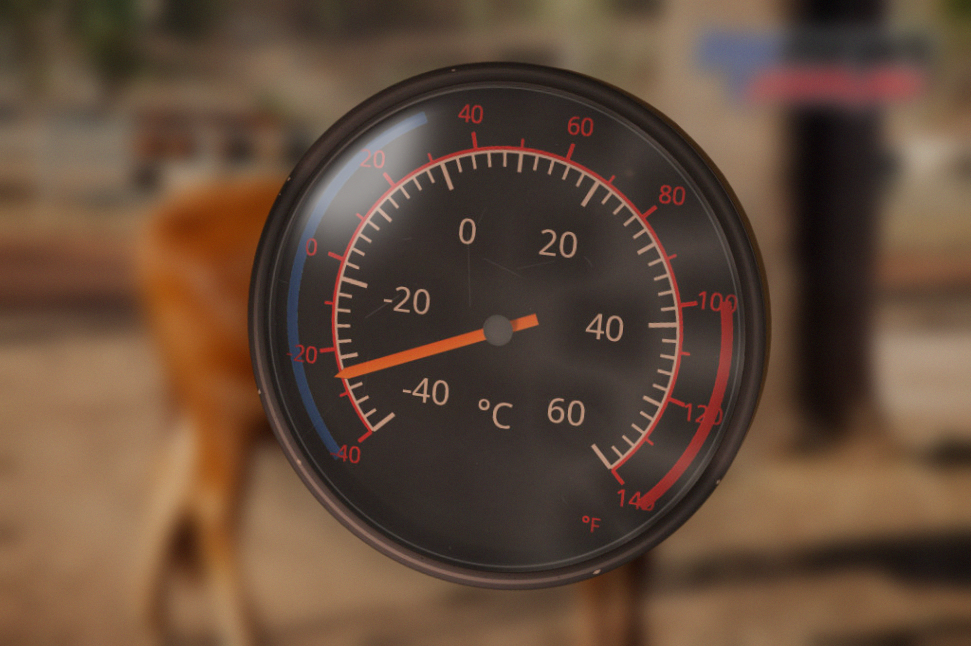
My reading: -32
